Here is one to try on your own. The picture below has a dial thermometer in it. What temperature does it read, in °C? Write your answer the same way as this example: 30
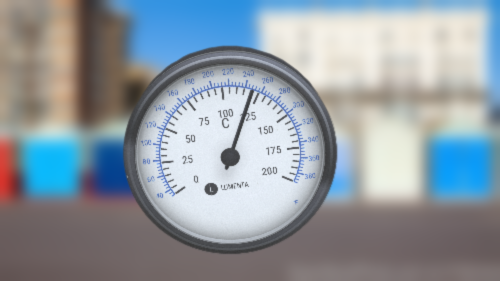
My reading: 120
